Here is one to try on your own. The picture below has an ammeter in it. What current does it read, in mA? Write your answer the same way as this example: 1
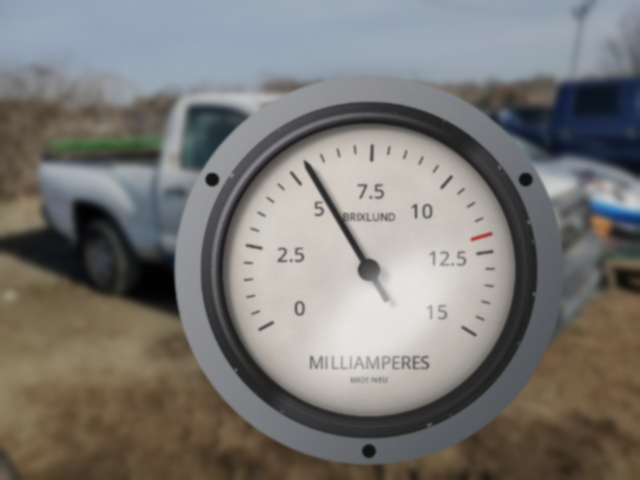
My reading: 5.5
